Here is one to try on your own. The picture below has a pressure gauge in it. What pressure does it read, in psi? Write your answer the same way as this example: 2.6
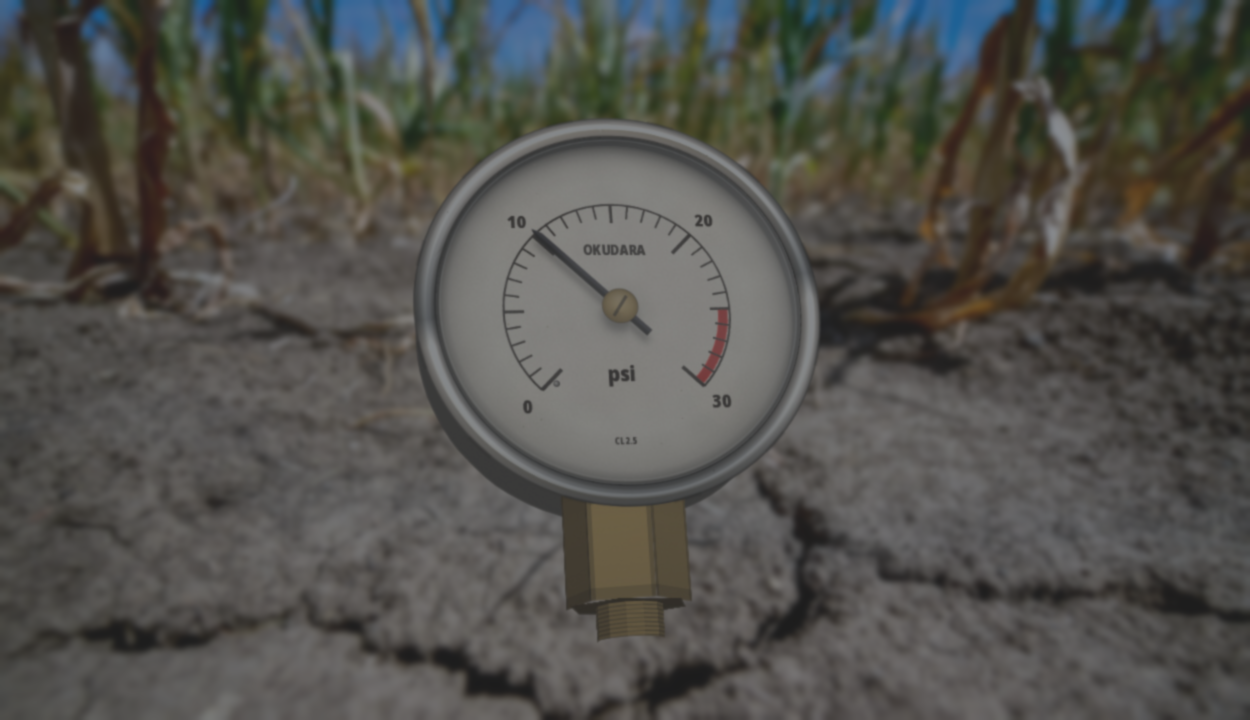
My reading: 10
